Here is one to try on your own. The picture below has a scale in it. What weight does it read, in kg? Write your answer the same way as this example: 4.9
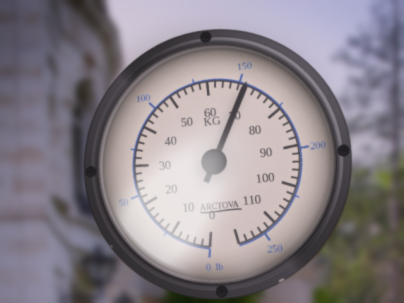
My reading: 70
